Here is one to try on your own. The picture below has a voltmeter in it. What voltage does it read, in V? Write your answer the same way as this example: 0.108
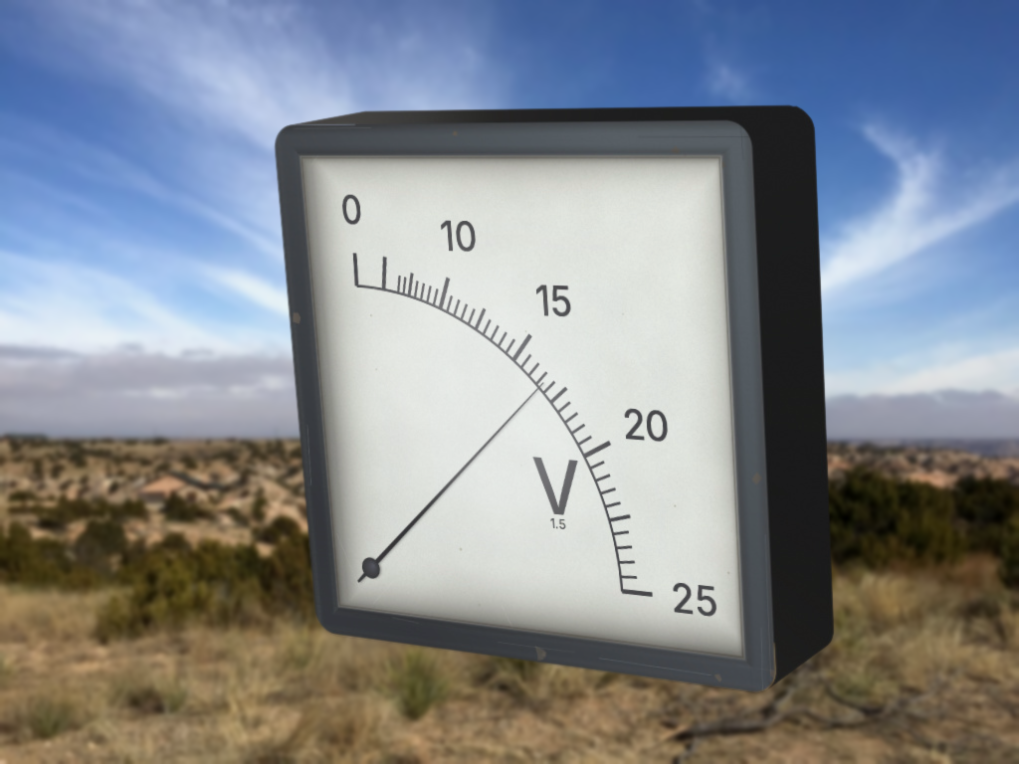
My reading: 16.75
